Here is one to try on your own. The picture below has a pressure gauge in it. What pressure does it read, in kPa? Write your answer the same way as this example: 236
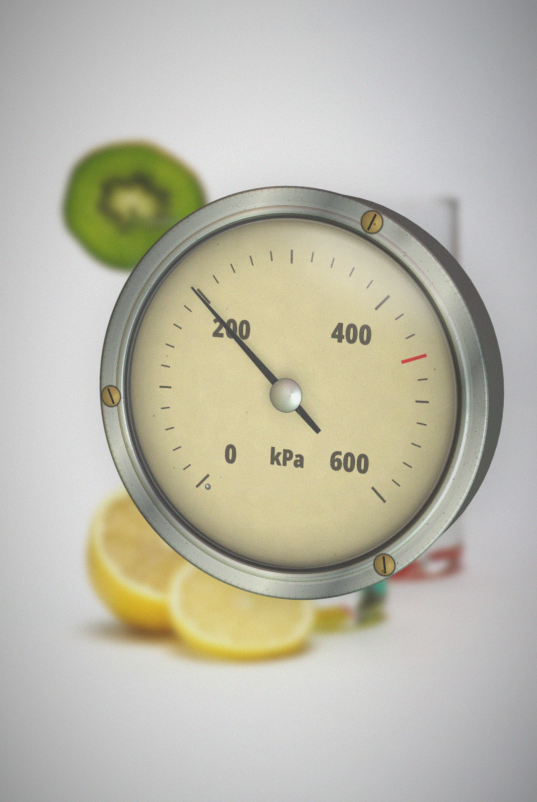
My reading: 200
